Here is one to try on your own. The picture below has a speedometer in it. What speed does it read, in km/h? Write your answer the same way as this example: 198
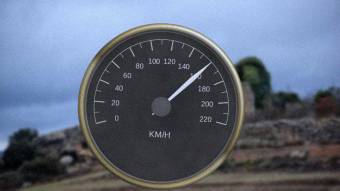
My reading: 160
